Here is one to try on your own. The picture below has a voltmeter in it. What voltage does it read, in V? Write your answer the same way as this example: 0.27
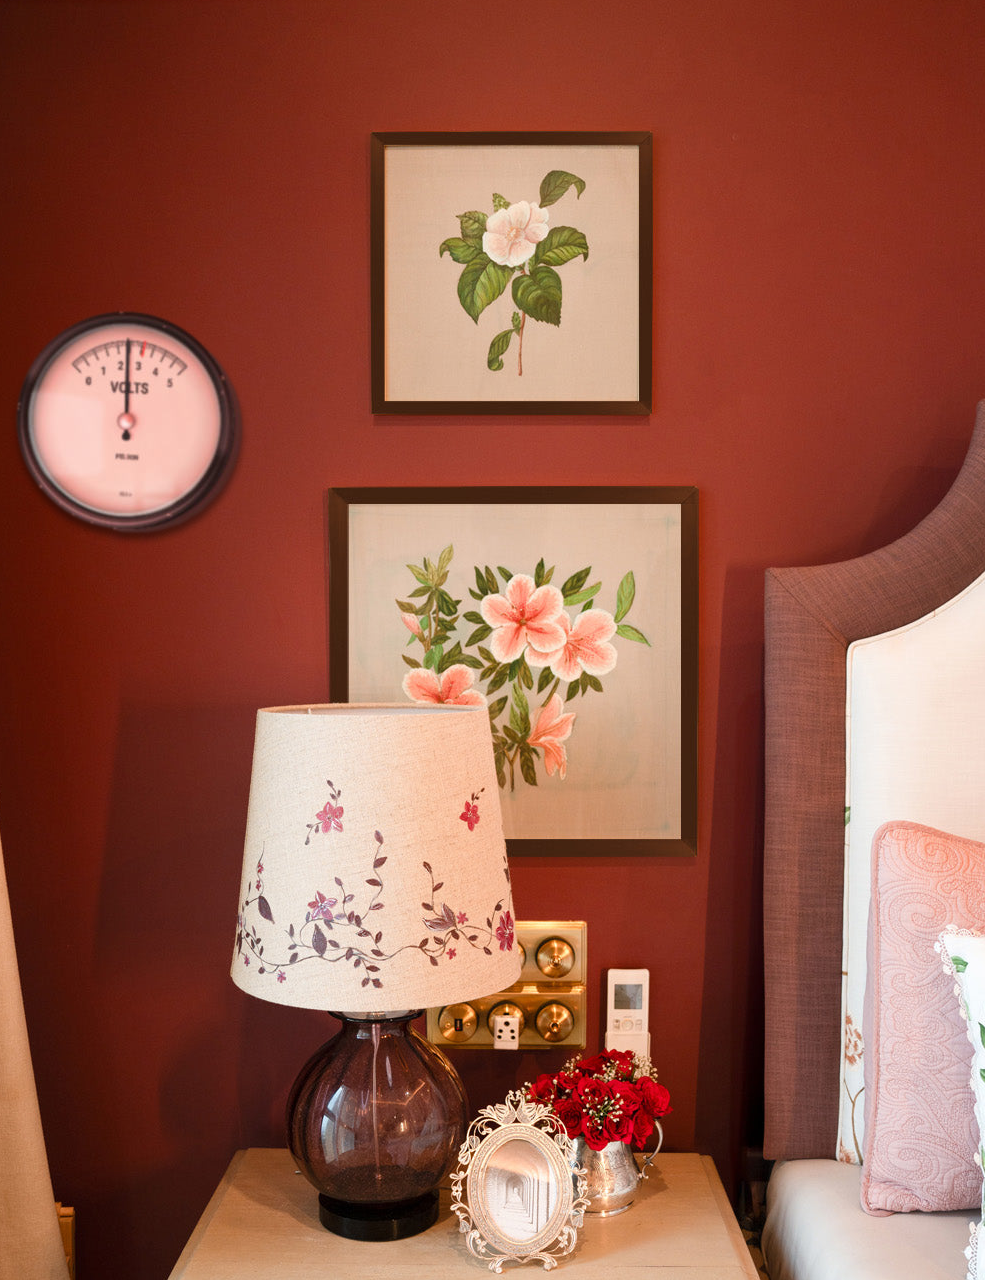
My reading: 2.5
